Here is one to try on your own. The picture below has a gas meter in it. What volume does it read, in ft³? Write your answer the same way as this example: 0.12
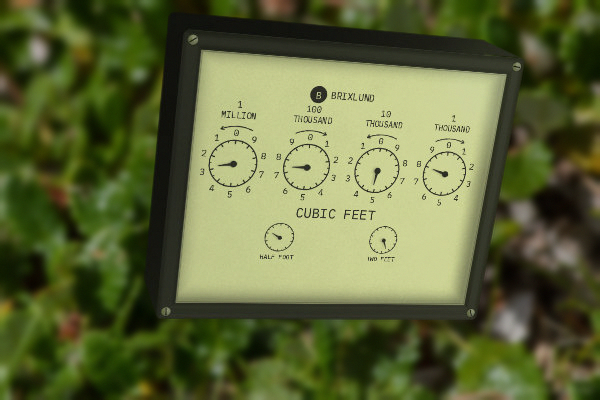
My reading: 274800
